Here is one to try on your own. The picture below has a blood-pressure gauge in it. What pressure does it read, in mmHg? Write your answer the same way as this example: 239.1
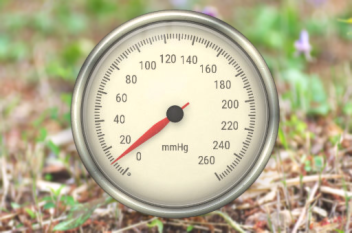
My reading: 10
